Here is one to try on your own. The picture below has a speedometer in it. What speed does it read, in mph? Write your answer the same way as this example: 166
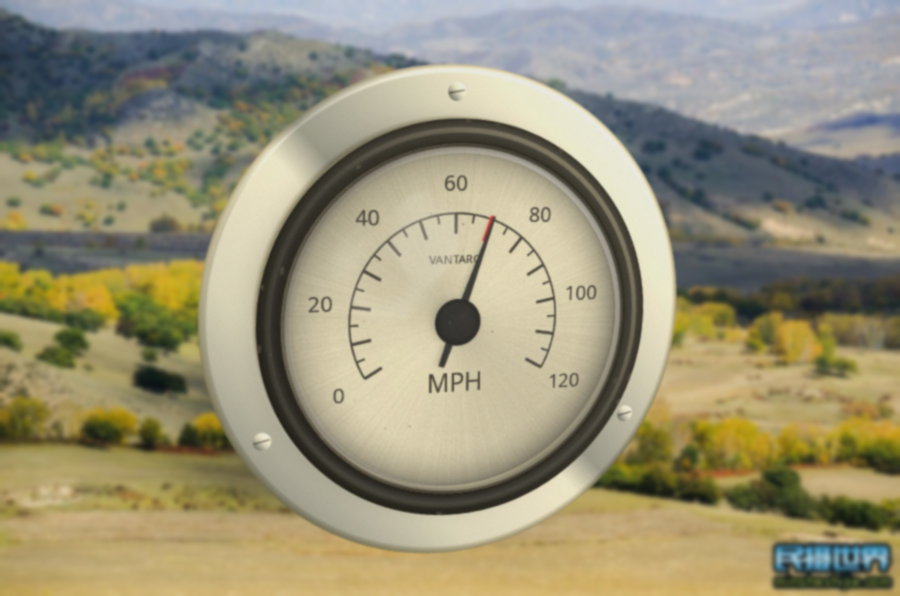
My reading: 70
